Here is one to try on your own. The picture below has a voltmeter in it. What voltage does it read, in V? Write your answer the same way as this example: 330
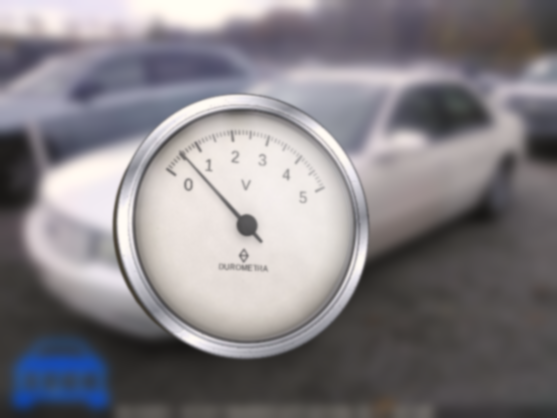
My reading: 0.5
